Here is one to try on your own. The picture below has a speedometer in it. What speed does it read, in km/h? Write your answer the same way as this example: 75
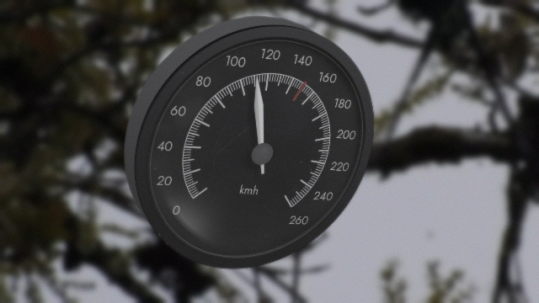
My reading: 110
